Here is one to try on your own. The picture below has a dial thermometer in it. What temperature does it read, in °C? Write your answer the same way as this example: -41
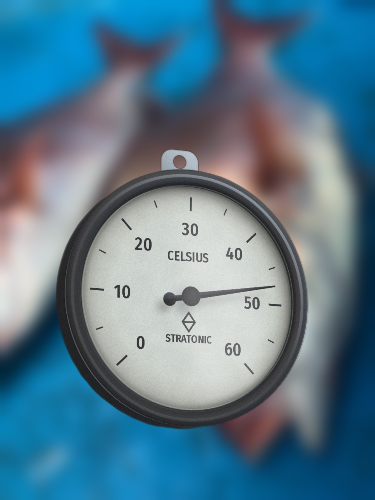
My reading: 47.5
